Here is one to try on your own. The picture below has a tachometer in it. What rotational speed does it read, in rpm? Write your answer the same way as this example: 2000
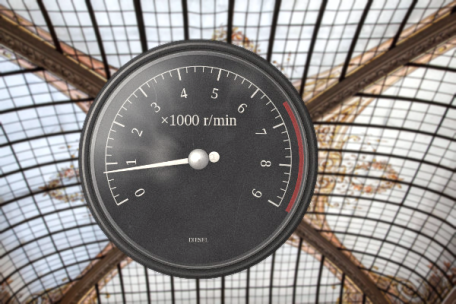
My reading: 800
